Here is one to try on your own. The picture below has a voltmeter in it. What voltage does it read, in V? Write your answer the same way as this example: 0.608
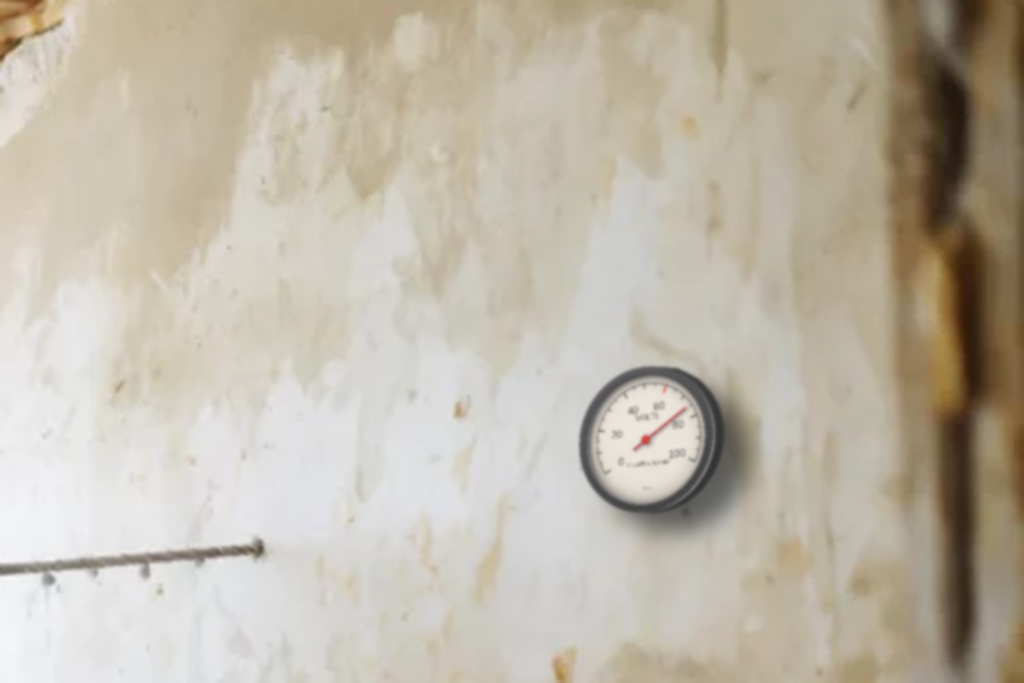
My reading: 75
